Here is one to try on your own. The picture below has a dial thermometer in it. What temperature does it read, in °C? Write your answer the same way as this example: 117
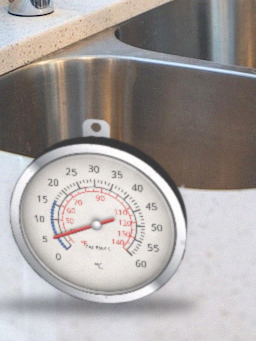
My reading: 5
